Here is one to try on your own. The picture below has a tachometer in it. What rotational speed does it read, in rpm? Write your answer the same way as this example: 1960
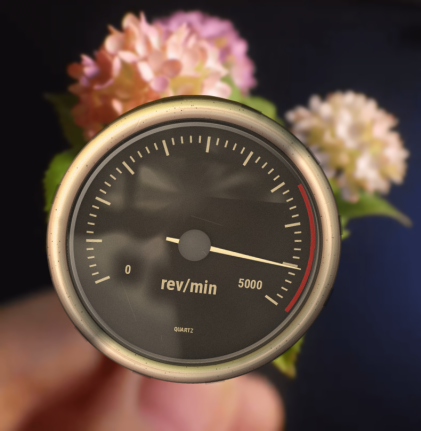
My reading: 4500
